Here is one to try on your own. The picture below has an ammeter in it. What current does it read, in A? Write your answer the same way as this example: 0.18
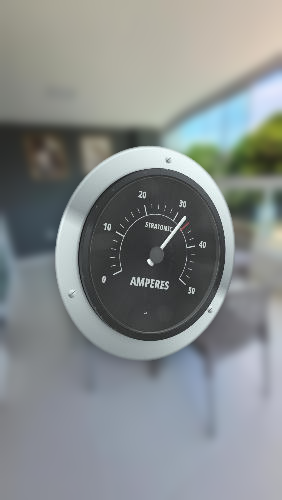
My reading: 32
